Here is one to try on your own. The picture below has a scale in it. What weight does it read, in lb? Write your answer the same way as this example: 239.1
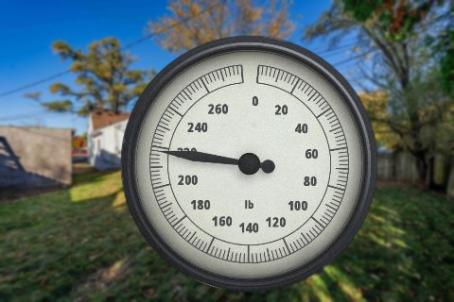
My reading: 218
